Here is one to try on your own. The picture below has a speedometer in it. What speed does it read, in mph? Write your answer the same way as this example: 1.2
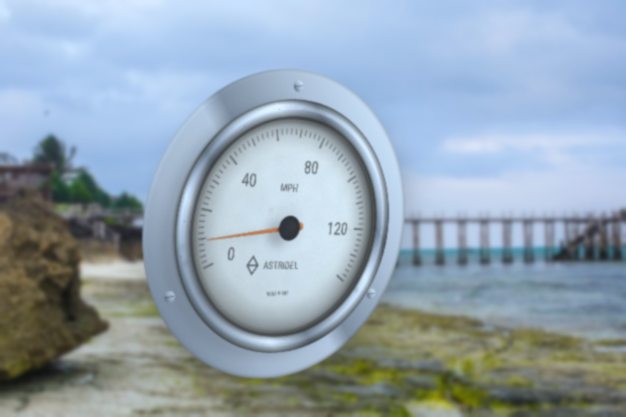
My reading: 10
